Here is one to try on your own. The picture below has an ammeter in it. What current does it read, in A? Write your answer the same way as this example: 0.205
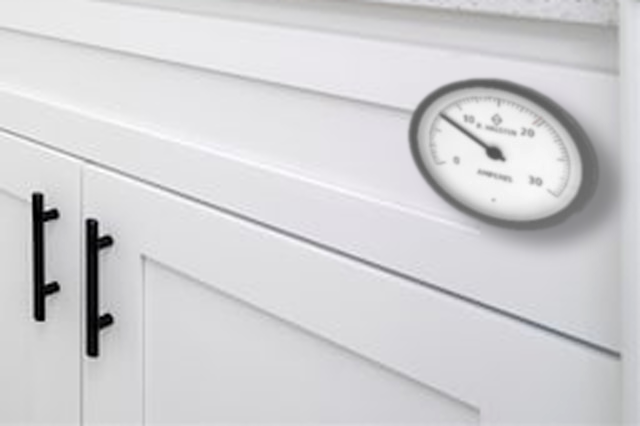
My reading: 7.5
